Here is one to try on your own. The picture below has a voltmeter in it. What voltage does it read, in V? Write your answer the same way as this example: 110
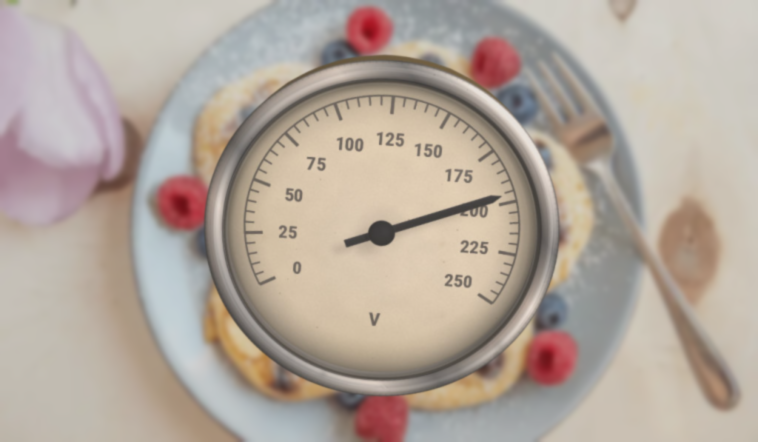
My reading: 195
